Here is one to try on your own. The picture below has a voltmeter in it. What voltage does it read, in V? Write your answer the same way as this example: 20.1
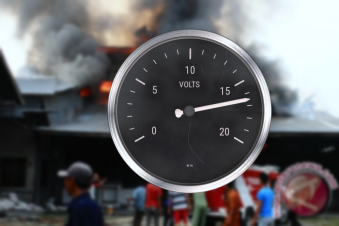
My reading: 16.5
